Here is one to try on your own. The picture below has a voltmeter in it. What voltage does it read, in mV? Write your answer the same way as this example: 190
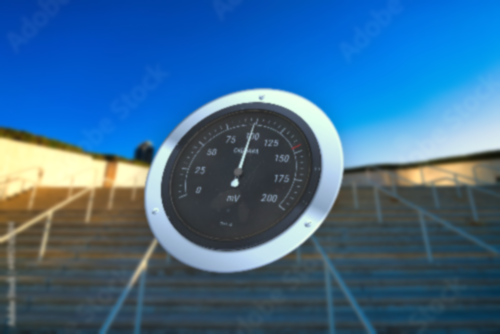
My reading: 100
